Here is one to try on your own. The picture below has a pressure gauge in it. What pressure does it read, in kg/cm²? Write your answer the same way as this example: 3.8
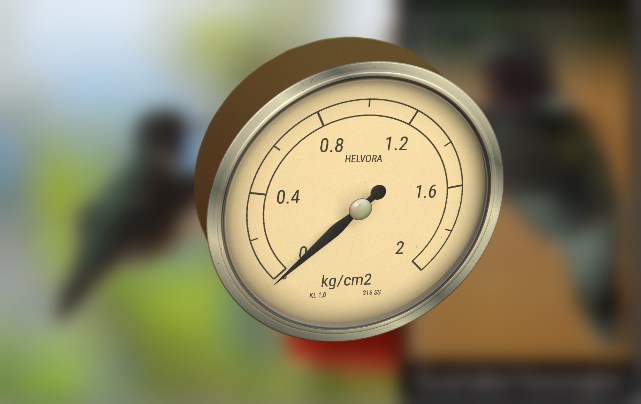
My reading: 0
